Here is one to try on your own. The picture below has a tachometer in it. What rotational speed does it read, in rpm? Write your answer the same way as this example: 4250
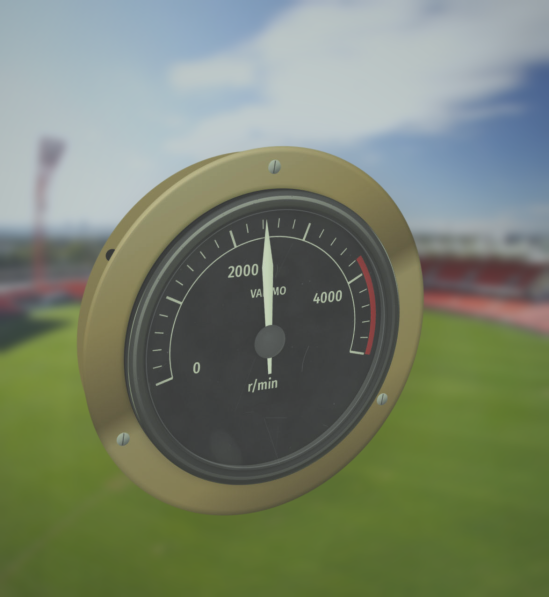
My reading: 2400
